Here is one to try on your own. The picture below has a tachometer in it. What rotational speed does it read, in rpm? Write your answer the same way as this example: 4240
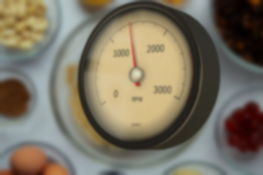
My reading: 1400
